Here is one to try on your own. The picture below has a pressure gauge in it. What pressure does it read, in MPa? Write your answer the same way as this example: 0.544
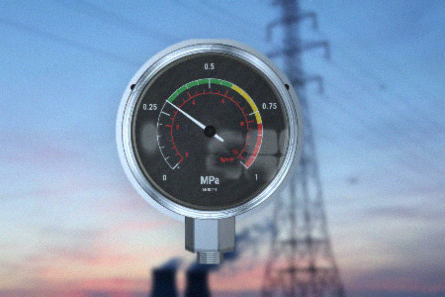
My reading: 0.3
